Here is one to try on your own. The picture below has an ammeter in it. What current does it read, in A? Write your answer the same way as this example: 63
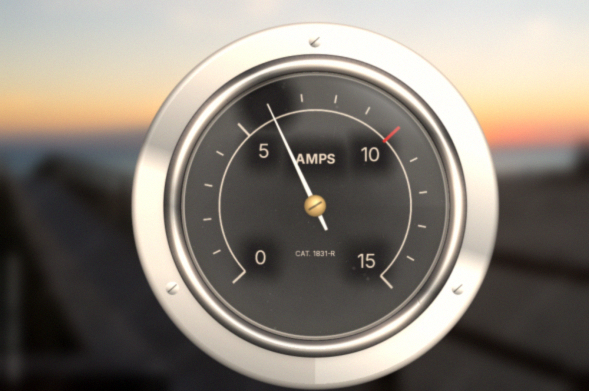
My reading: 6
